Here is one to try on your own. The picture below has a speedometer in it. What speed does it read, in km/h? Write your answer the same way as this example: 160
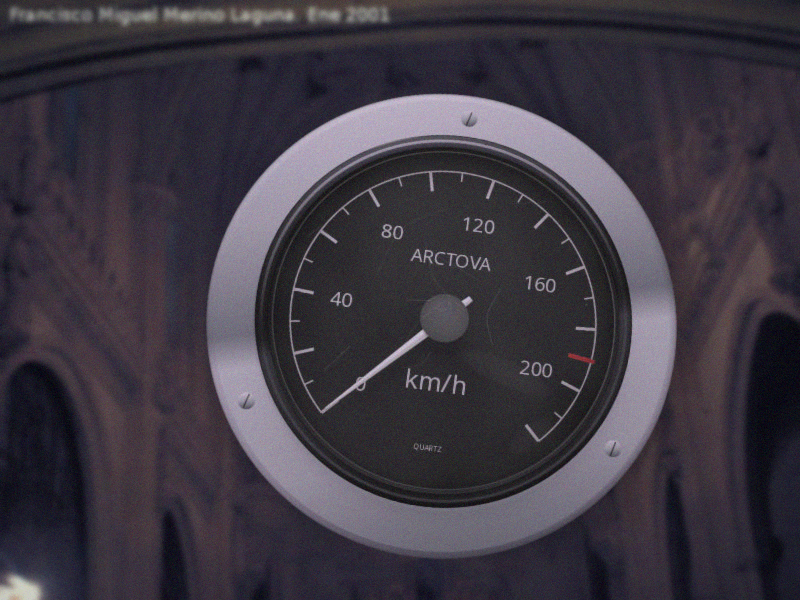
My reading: 0
